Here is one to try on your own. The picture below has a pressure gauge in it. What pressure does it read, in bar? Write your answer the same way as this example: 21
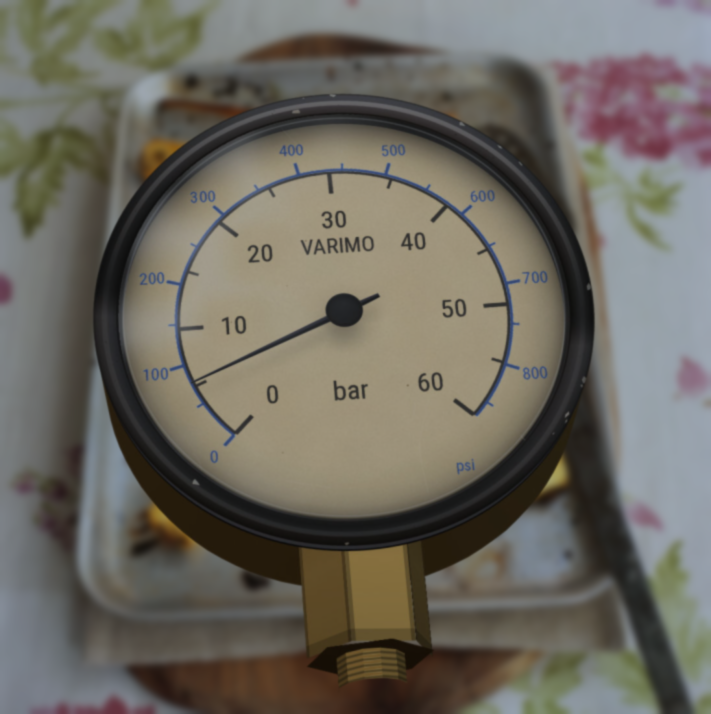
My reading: 5
